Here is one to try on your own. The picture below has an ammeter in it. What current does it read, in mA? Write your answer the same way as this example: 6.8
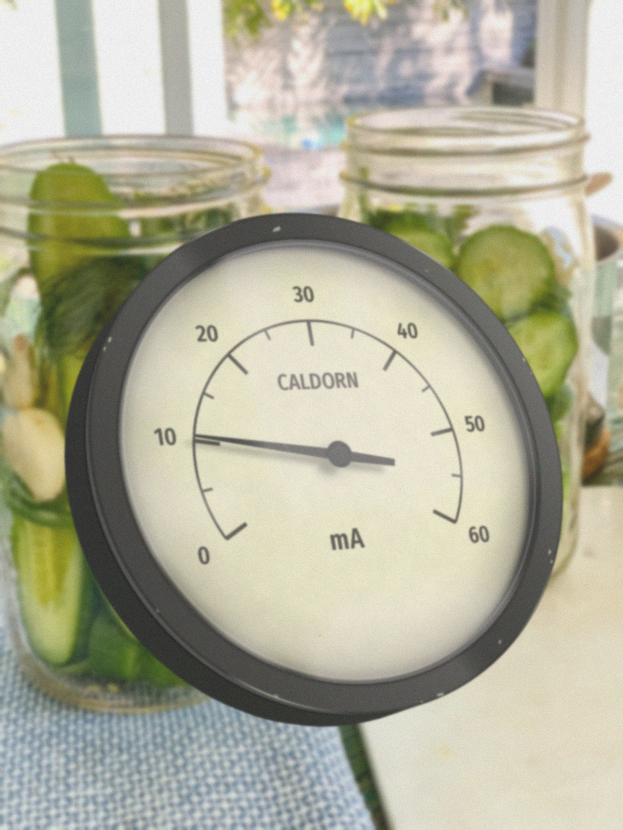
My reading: 10
